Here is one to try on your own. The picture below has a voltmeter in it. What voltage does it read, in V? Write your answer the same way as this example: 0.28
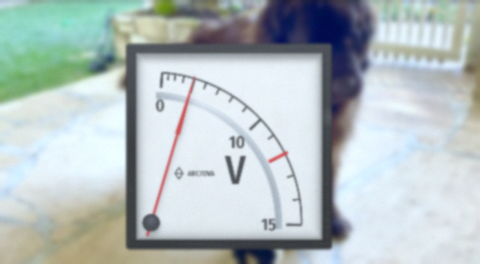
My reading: 5
